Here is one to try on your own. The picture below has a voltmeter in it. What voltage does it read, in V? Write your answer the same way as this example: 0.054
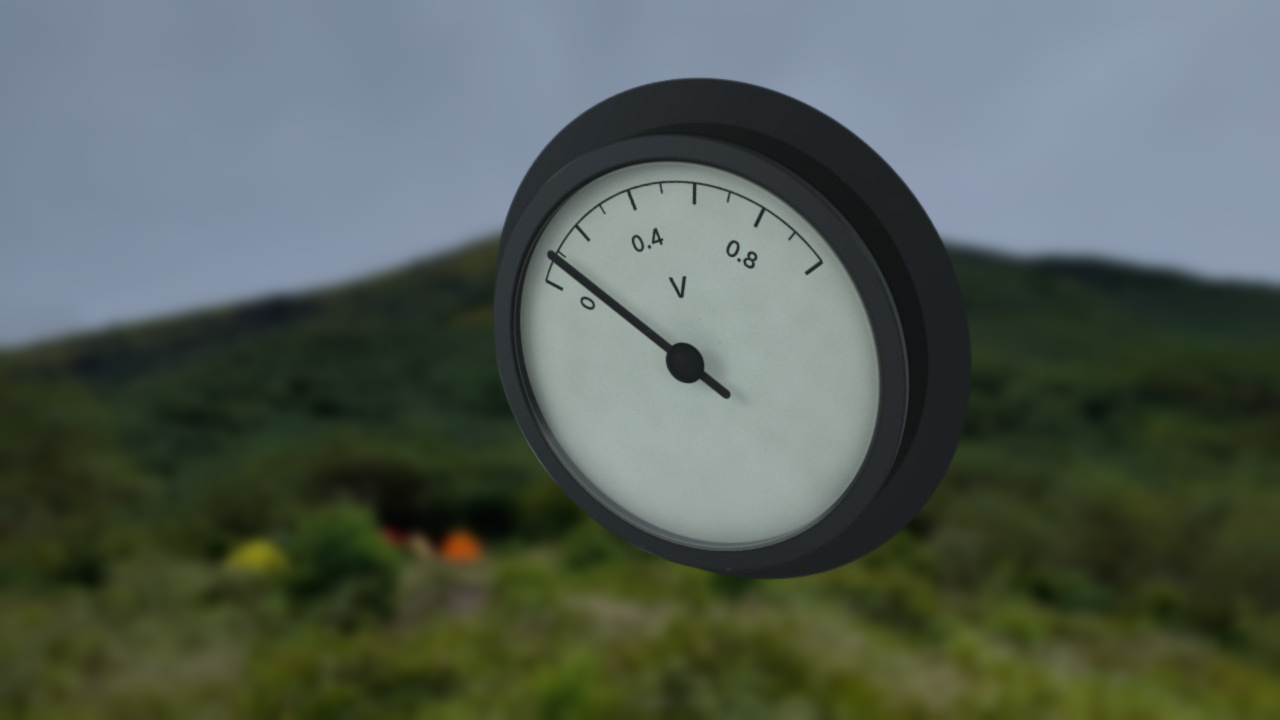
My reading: 0.1
